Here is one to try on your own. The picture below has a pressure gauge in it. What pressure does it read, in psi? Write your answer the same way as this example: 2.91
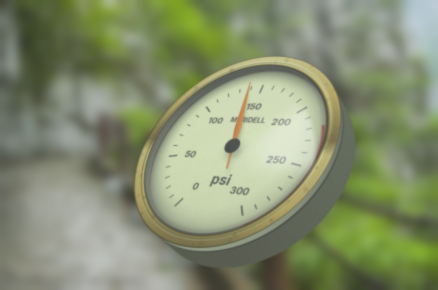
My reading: 140
